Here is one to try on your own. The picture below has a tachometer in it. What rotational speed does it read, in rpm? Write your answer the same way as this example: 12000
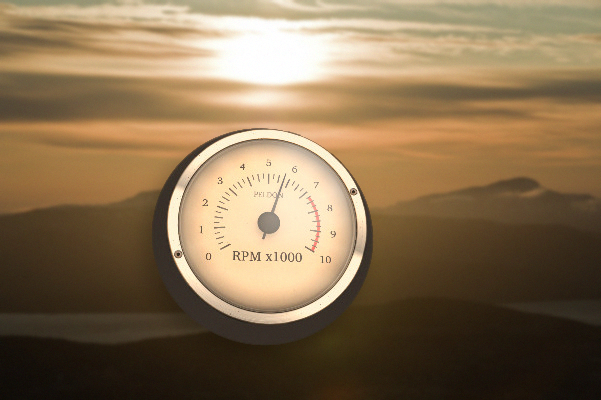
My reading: 5750
